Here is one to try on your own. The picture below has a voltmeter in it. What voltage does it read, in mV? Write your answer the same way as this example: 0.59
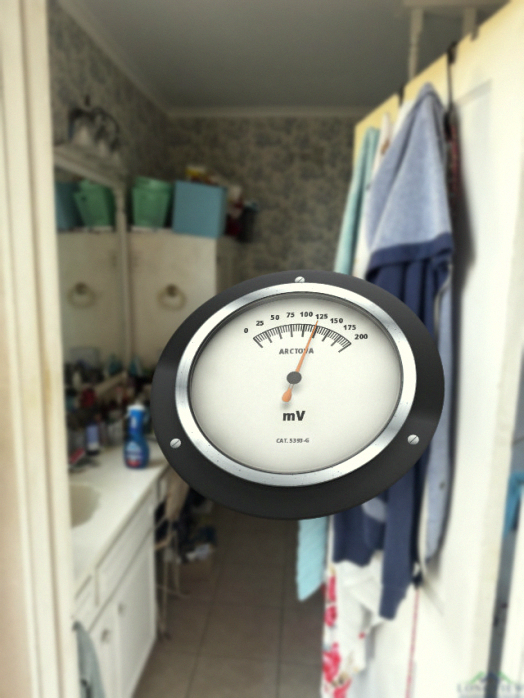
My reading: 125
